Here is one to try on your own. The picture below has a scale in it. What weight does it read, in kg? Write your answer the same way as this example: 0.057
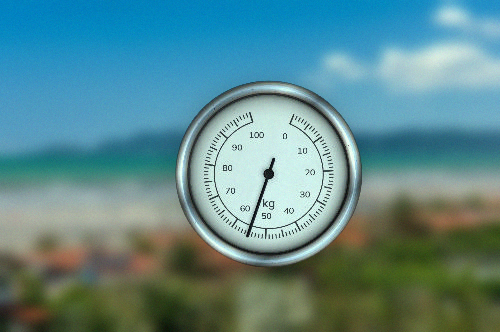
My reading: 55
